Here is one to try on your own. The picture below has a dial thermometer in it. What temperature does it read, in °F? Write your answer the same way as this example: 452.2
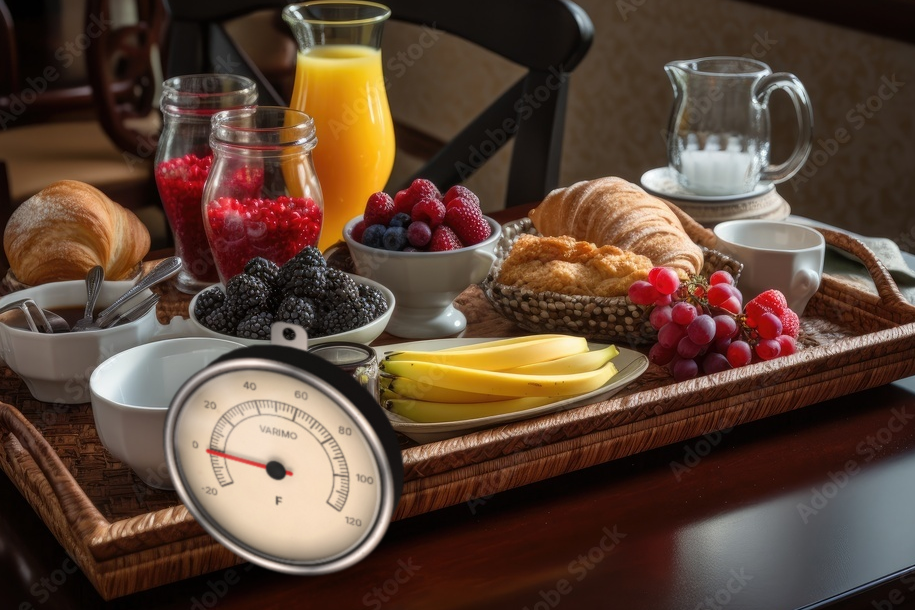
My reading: 0
